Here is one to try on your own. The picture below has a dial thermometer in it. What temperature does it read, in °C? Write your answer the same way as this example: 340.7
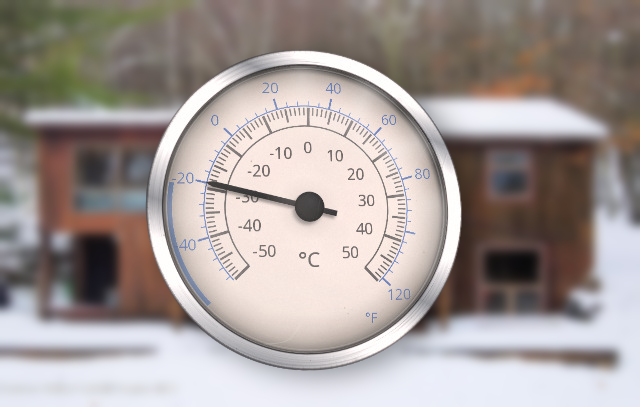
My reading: -29
